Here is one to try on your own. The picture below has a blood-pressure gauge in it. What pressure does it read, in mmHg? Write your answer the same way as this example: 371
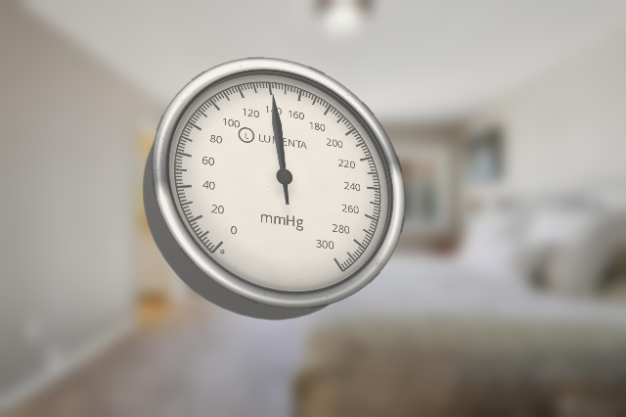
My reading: 140
